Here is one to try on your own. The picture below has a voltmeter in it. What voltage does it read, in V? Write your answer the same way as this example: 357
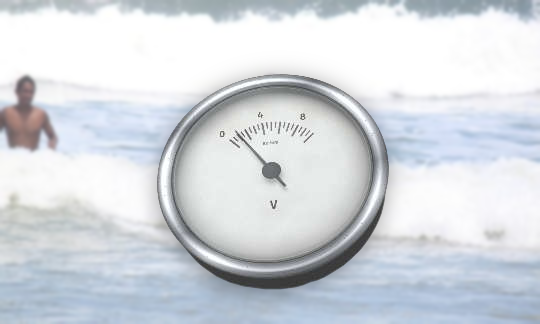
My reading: 1
